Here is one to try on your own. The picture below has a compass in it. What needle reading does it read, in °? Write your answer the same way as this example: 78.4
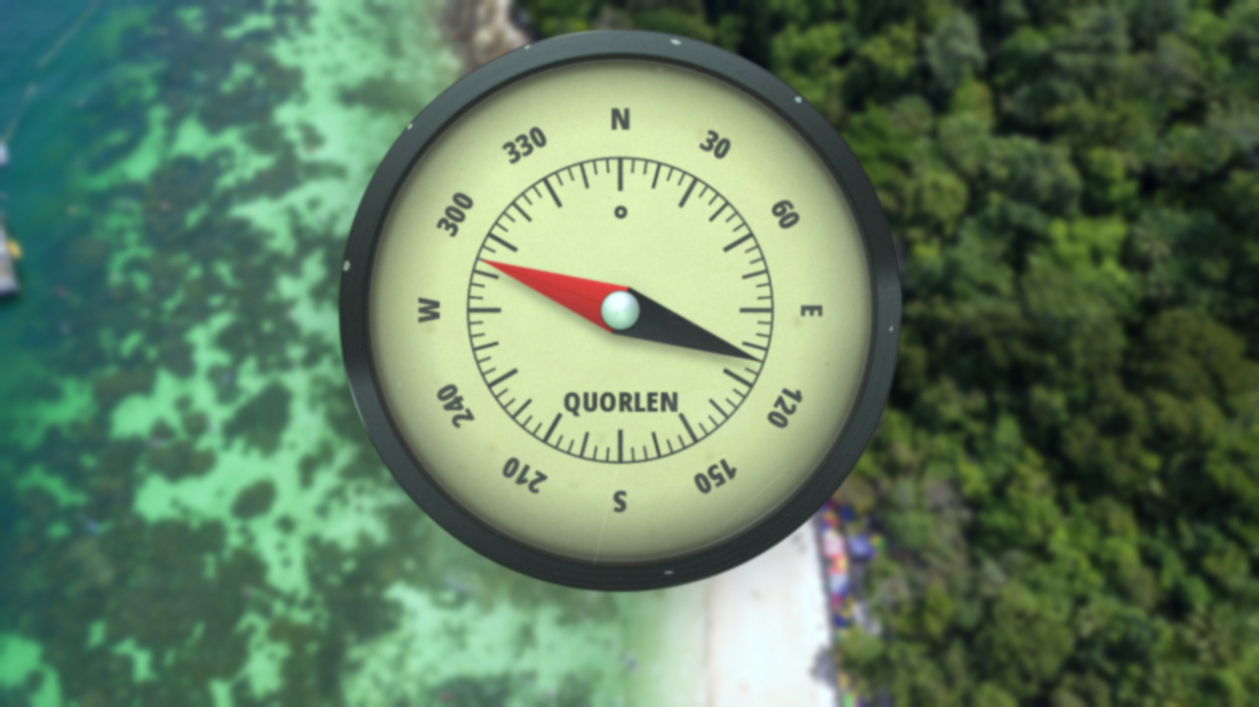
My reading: 290
